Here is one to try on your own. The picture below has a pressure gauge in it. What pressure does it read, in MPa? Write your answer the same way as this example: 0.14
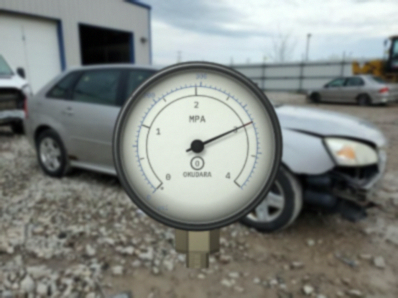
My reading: 3
